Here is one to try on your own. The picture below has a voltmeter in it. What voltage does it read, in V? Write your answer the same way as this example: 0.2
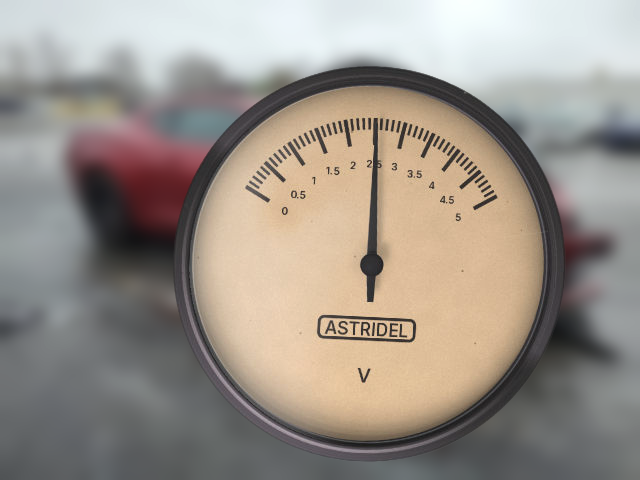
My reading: 2.5
